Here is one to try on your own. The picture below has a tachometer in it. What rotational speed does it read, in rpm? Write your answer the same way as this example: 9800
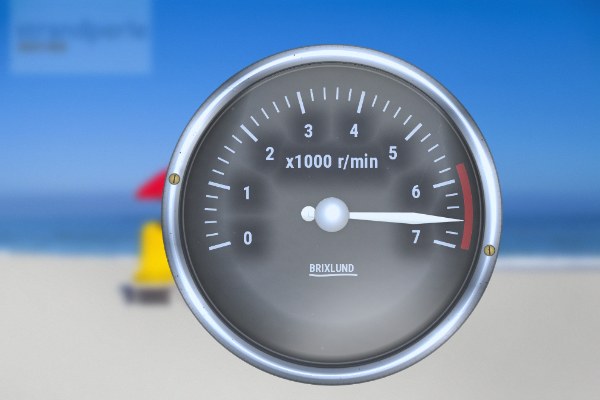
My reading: 6600
